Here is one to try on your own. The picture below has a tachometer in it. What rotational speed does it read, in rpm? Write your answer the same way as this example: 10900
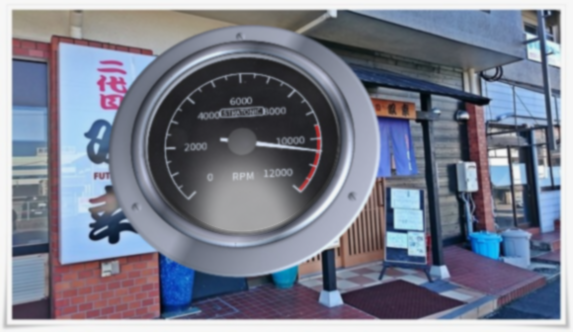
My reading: 10500
